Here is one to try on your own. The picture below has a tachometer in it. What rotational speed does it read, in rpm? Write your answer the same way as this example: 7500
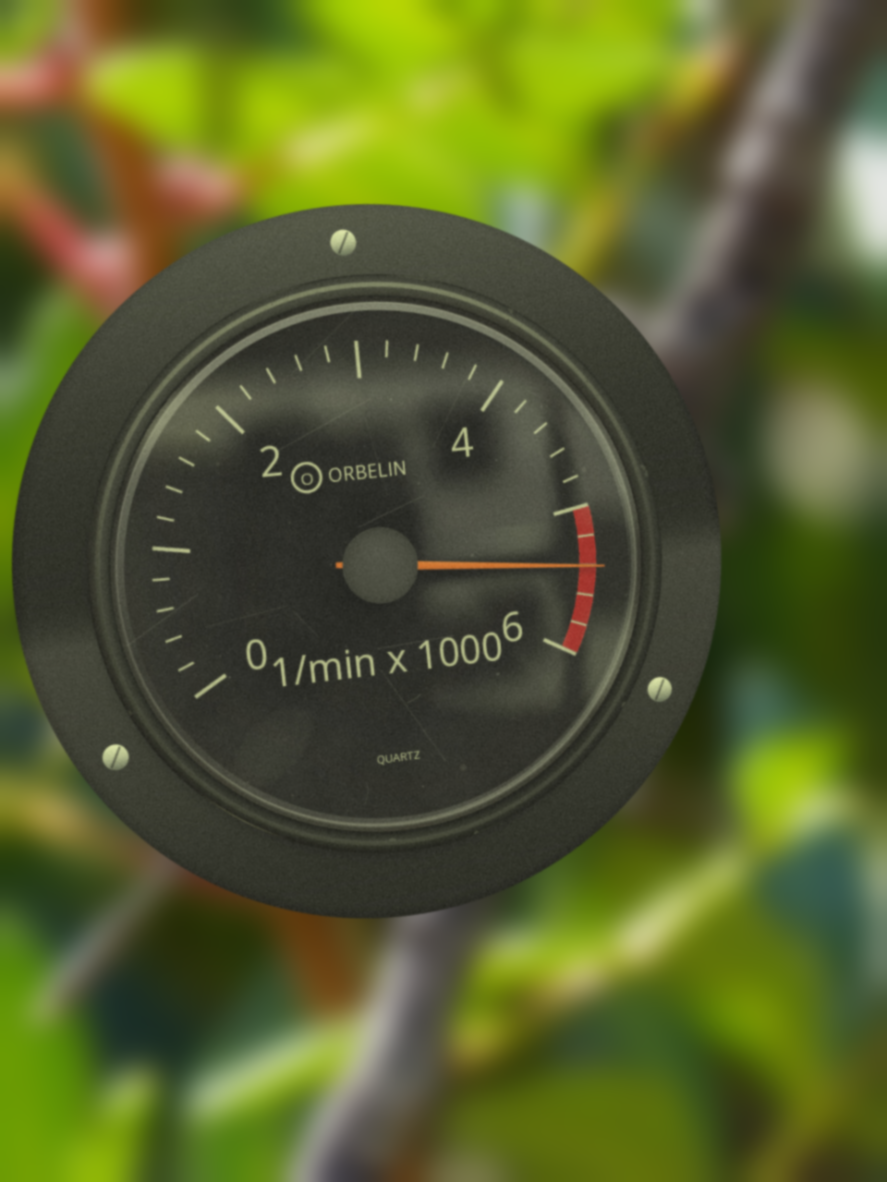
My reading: 5400
